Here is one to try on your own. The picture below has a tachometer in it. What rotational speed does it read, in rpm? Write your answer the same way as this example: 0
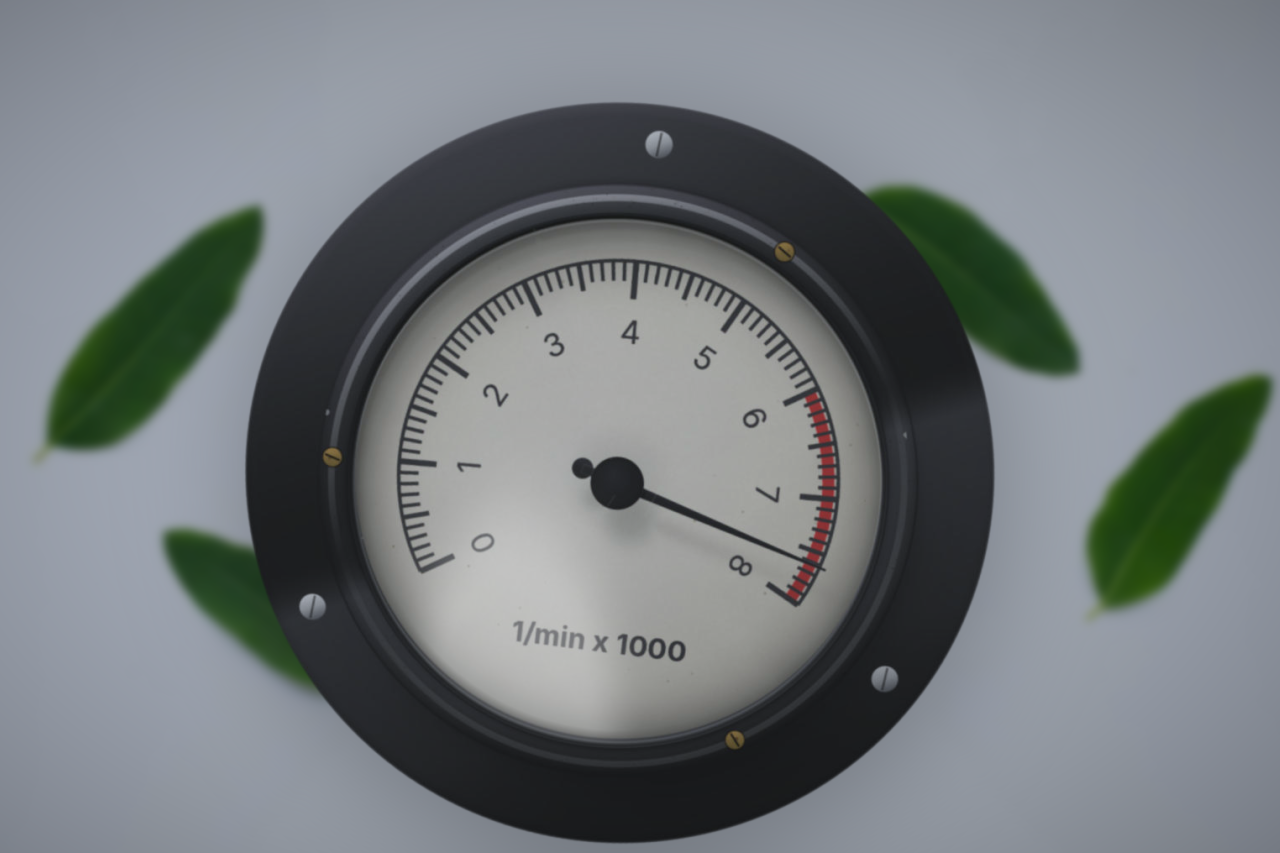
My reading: 7600
